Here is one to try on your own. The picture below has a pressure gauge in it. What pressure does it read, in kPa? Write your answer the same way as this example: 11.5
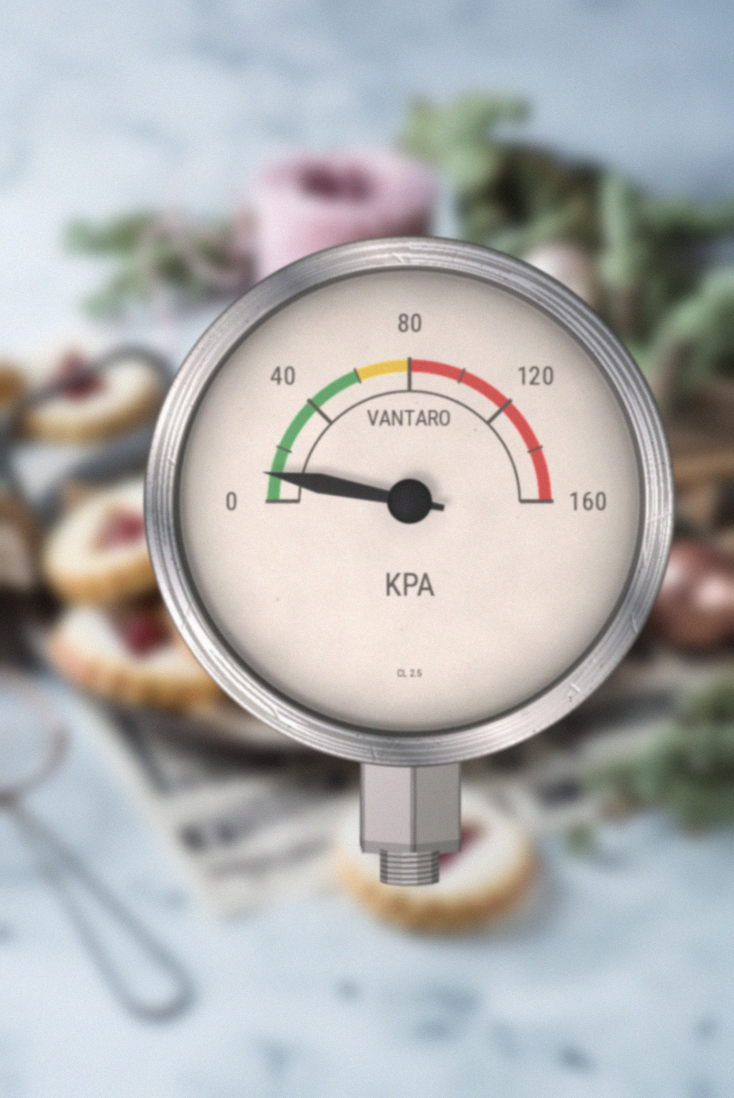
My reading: 10
